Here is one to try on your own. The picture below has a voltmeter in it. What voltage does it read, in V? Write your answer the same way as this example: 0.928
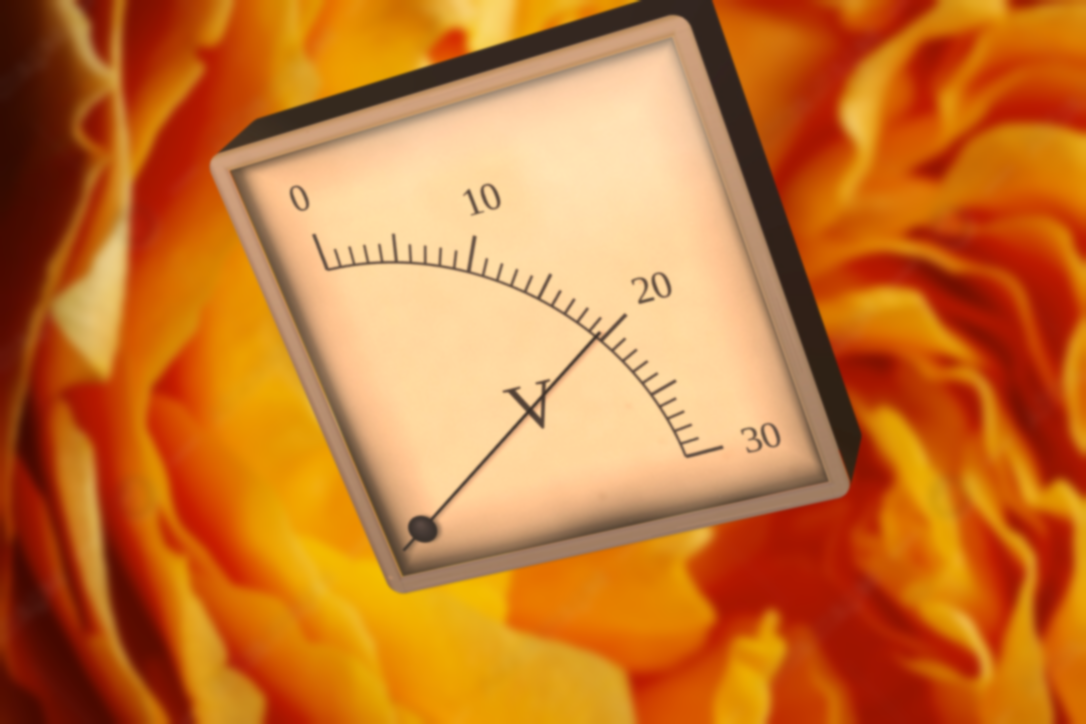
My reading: 19.5
